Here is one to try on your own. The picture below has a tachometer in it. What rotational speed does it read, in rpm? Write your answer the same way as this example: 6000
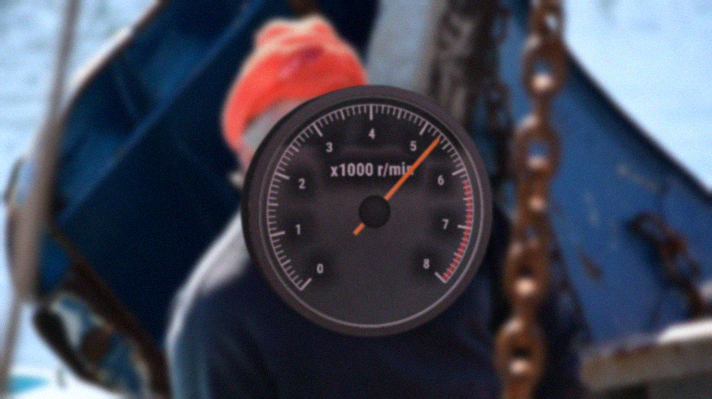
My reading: 5300
